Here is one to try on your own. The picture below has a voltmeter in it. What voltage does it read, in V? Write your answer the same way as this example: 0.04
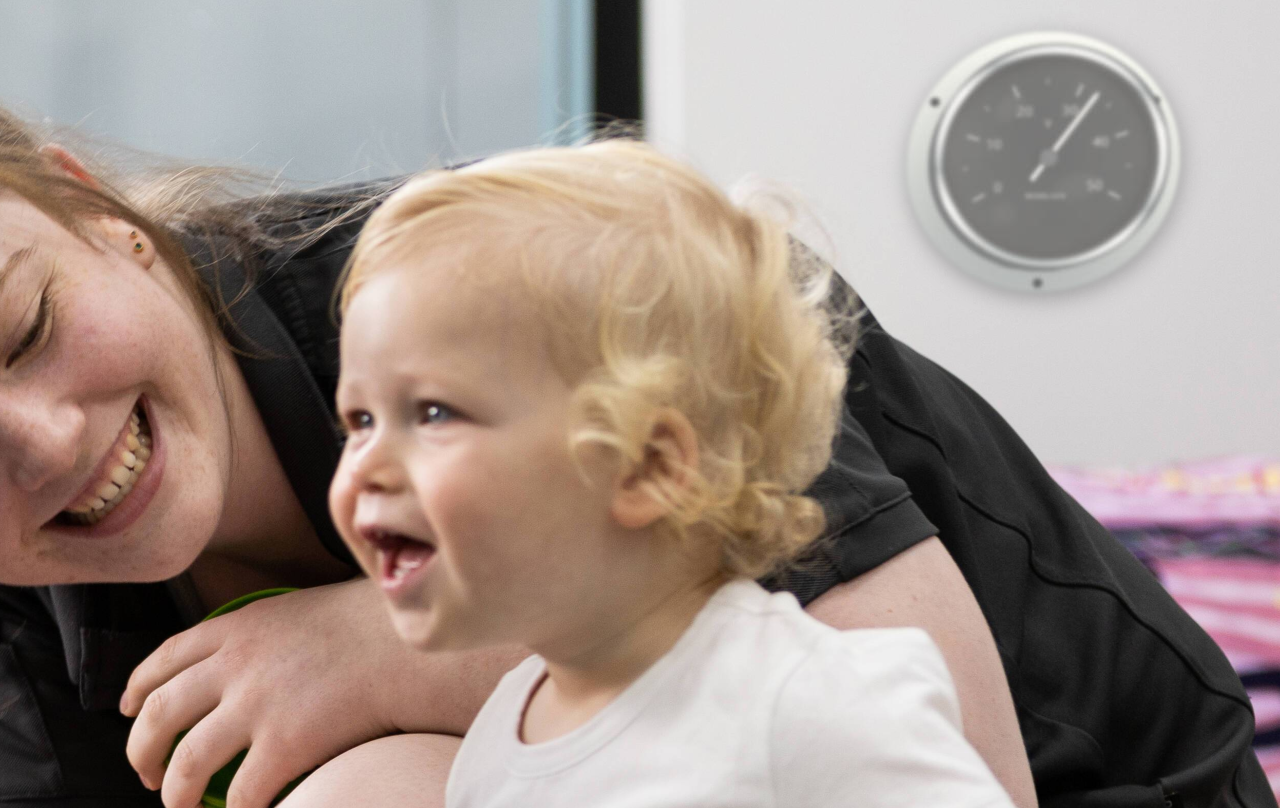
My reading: 32.5
